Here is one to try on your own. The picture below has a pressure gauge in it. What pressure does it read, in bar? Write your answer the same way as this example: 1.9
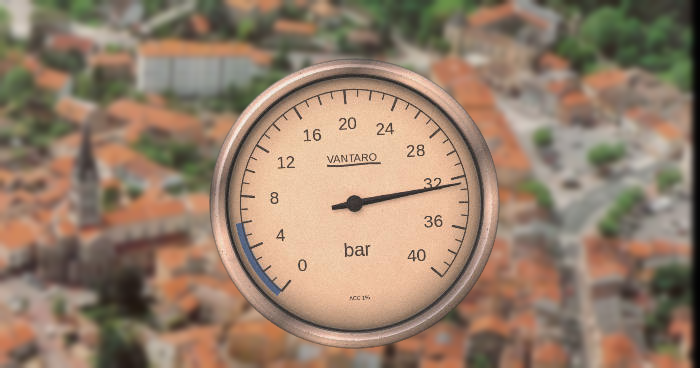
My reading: 32.5
